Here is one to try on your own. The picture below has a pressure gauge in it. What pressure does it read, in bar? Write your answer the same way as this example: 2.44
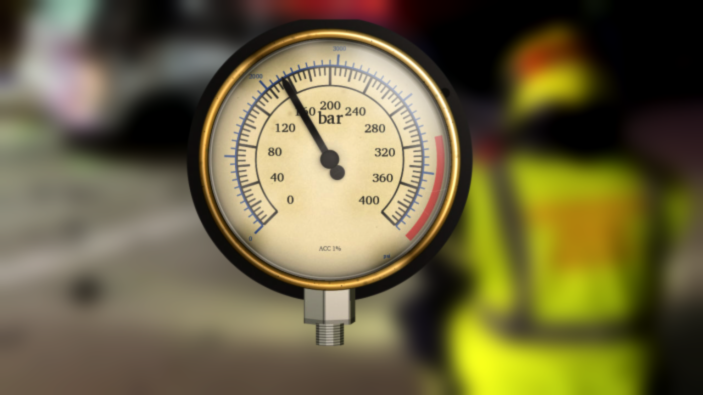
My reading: 155
